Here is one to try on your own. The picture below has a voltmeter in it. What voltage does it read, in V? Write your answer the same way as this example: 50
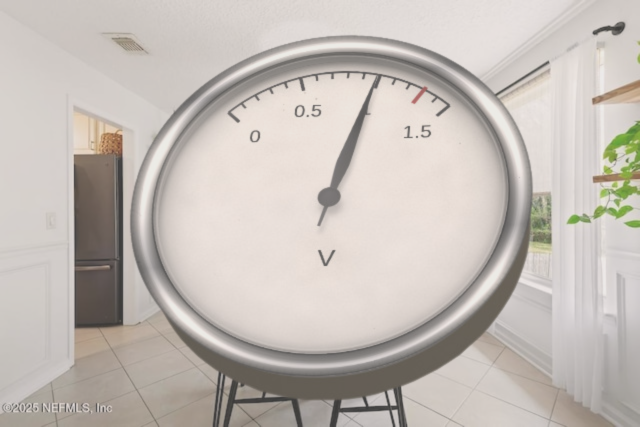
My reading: 1
